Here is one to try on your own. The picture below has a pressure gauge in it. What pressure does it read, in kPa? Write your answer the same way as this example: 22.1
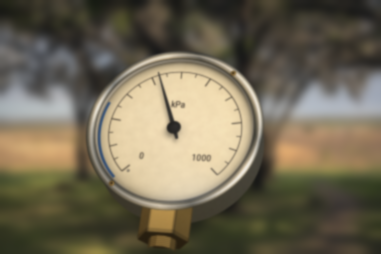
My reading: 425
